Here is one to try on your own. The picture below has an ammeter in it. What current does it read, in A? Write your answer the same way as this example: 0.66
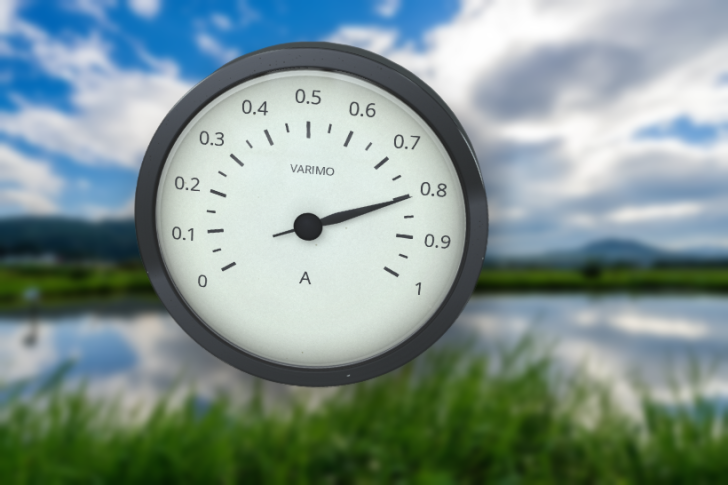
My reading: 0.8
